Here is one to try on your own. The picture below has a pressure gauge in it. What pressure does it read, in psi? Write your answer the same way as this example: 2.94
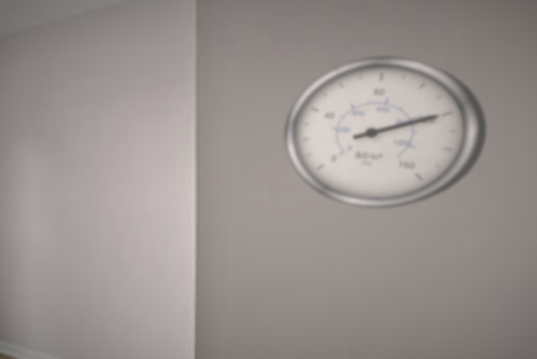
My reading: 120
